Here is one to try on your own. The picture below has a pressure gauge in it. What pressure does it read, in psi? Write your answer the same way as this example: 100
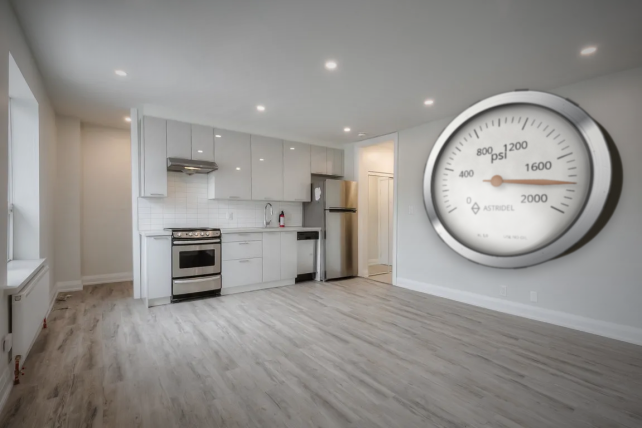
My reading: 1800
